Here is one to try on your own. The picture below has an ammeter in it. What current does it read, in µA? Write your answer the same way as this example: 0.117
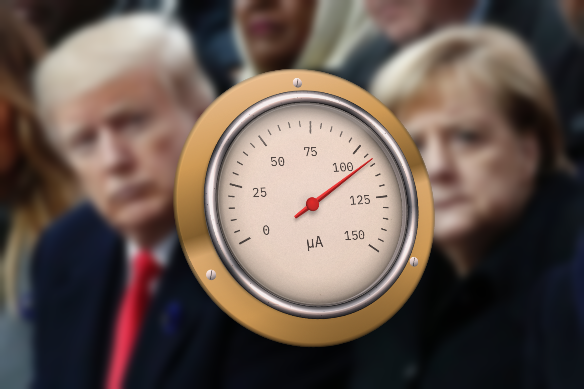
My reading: 107.5
